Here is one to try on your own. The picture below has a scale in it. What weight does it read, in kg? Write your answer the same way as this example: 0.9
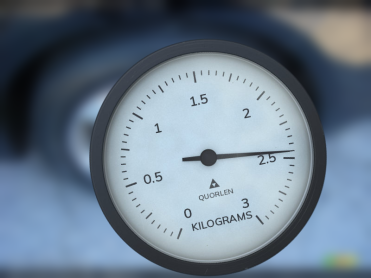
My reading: 2.45
